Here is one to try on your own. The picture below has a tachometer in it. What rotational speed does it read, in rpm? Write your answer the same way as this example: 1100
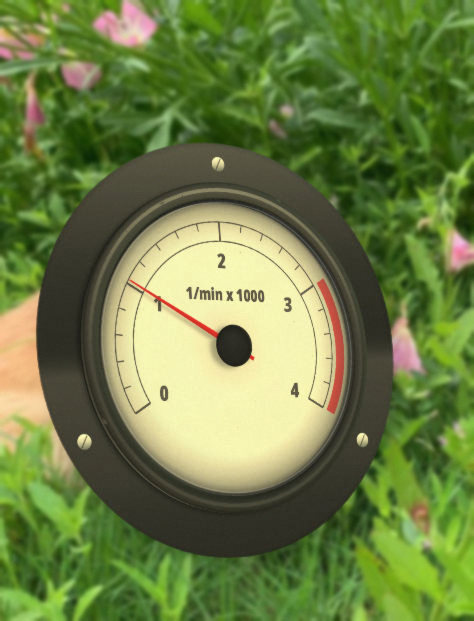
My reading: 1000
